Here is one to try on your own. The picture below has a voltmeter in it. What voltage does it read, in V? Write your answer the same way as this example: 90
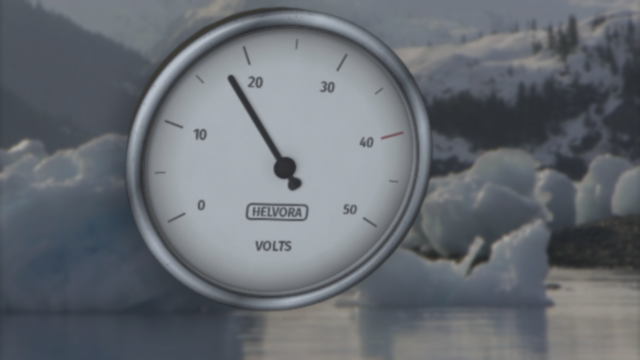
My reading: 17.5
